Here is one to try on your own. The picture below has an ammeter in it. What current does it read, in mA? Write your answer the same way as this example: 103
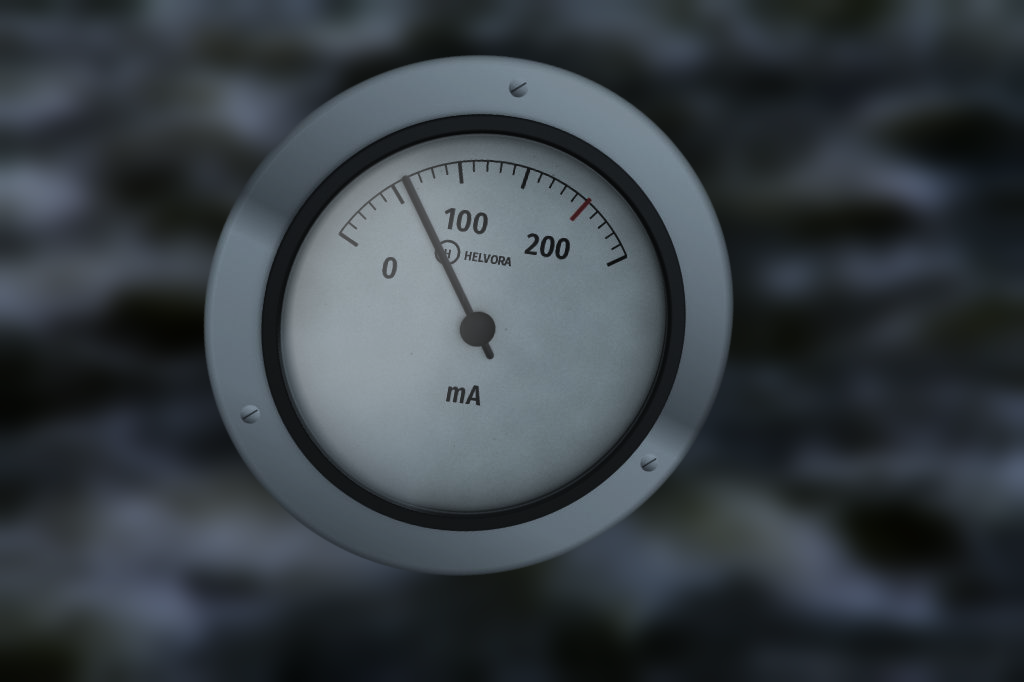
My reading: 60
